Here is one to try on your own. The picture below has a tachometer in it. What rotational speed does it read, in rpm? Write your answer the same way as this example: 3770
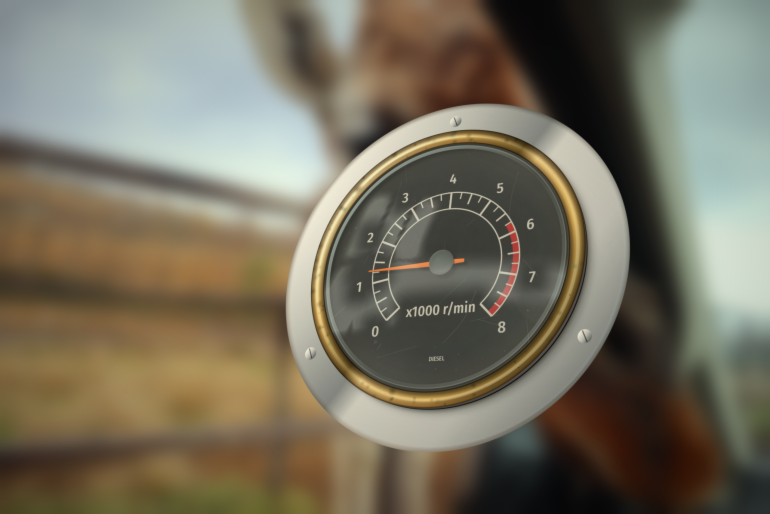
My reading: 1250
